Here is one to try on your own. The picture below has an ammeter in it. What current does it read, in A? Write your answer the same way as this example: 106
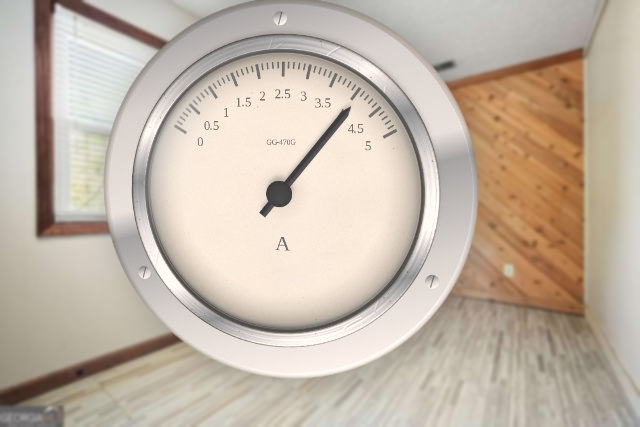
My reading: 4.1
